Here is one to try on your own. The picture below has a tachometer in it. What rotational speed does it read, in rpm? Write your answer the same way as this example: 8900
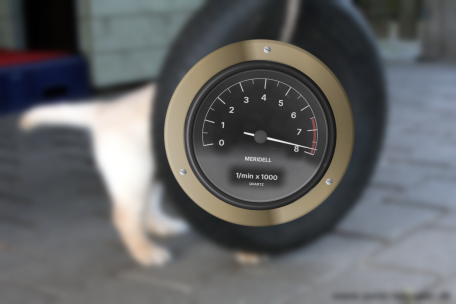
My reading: 7750
